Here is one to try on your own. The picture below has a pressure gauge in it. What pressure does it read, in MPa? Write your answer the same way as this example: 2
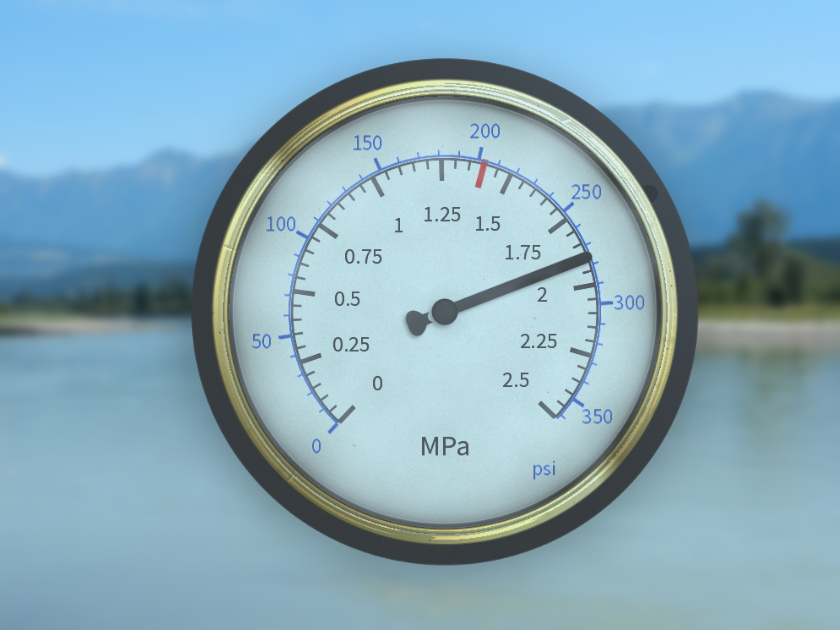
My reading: 1.9
